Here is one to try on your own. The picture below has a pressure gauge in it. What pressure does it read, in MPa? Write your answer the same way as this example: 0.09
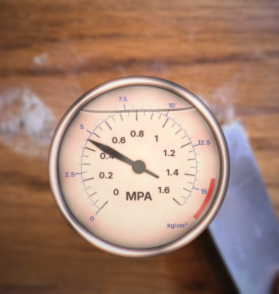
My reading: 0.45
